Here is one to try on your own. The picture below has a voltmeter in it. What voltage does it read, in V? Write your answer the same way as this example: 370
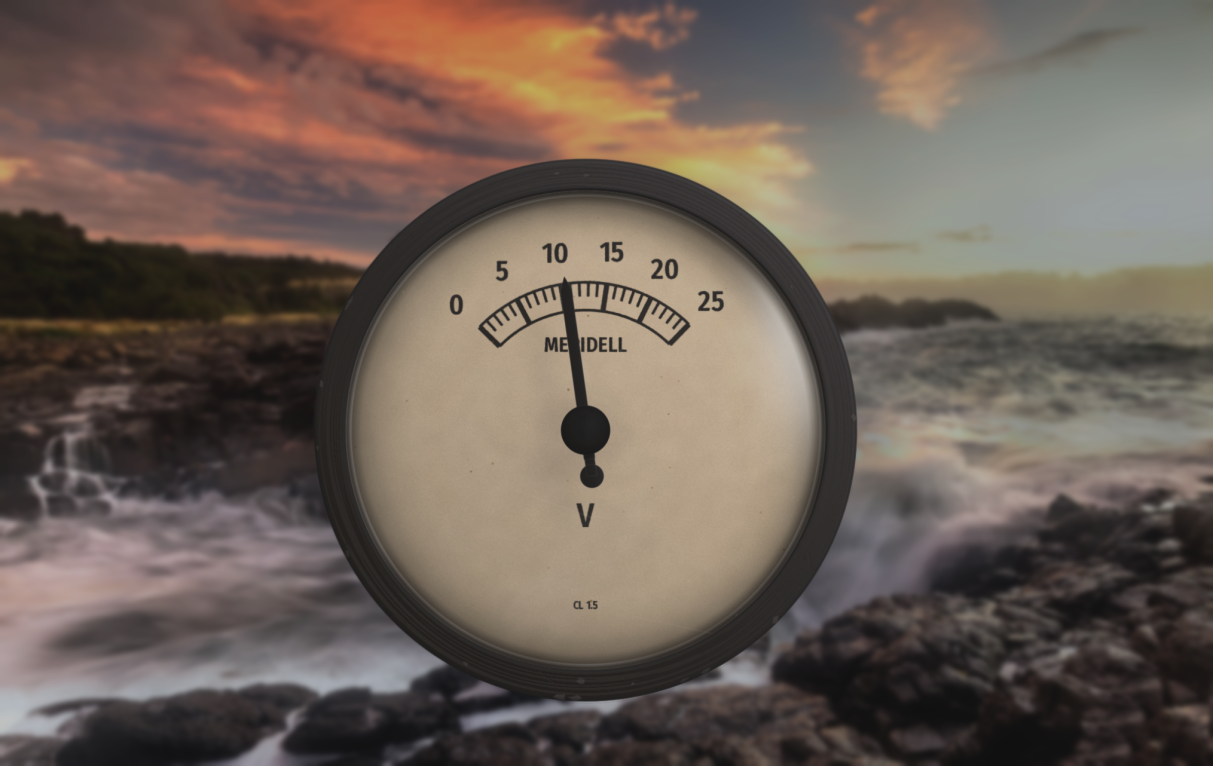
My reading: 10.5
